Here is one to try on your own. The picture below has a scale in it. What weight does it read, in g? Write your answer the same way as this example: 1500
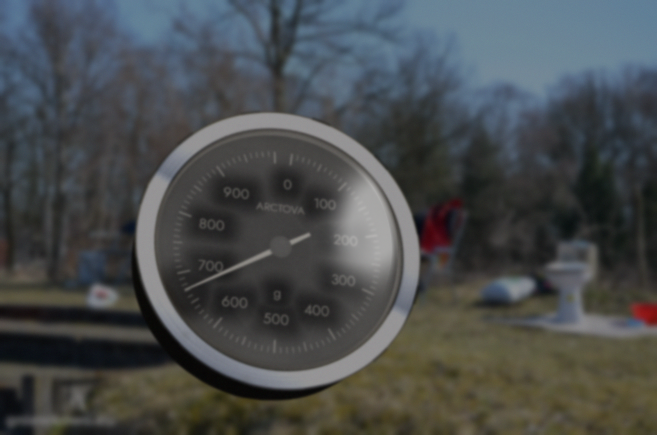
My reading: 670
